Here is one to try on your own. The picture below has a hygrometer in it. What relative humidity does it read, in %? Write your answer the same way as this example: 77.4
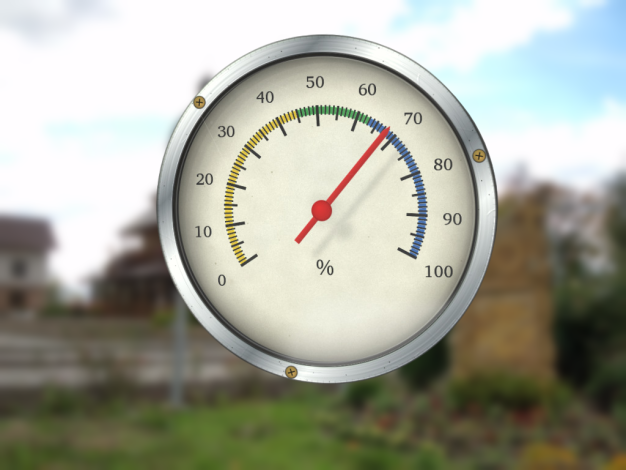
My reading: 68
